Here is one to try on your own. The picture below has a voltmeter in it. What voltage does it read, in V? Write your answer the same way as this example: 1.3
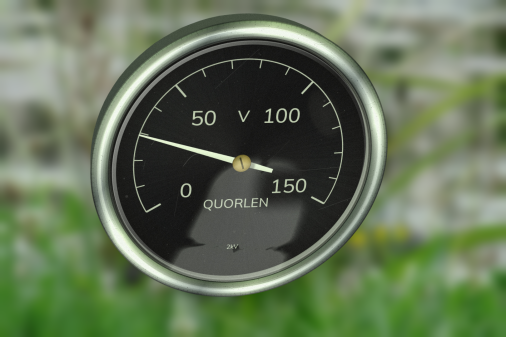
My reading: 30
